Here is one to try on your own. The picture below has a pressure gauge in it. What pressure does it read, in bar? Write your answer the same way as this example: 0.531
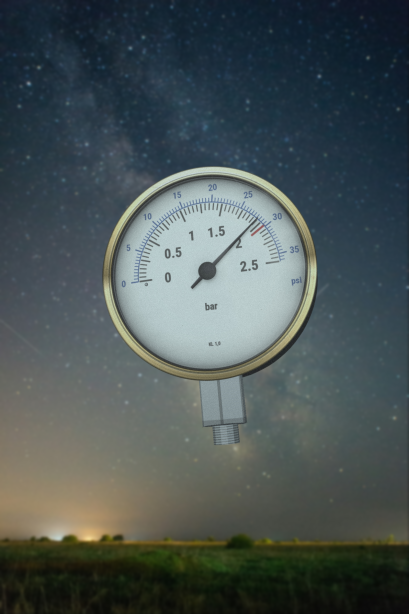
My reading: 1.95
